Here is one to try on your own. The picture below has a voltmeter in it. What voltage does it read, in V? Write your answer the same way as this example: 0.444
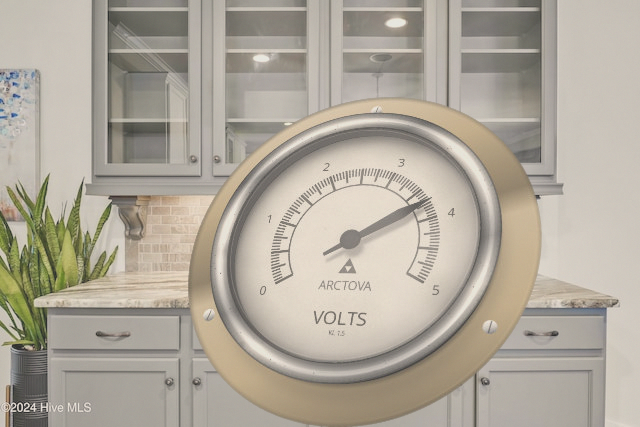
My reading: 3.75
